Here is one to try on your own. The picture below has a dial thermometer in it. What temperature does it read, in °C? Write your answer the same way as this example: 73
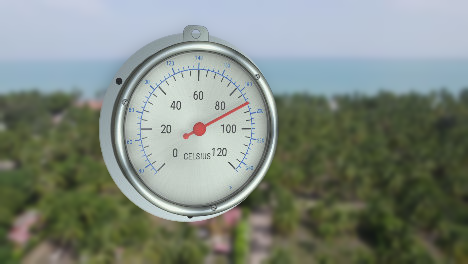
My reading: 88
